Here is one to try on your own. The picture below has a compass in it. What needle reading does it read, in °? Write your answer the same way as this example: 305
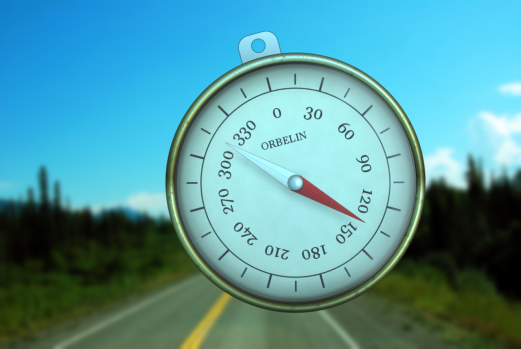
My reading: 135
